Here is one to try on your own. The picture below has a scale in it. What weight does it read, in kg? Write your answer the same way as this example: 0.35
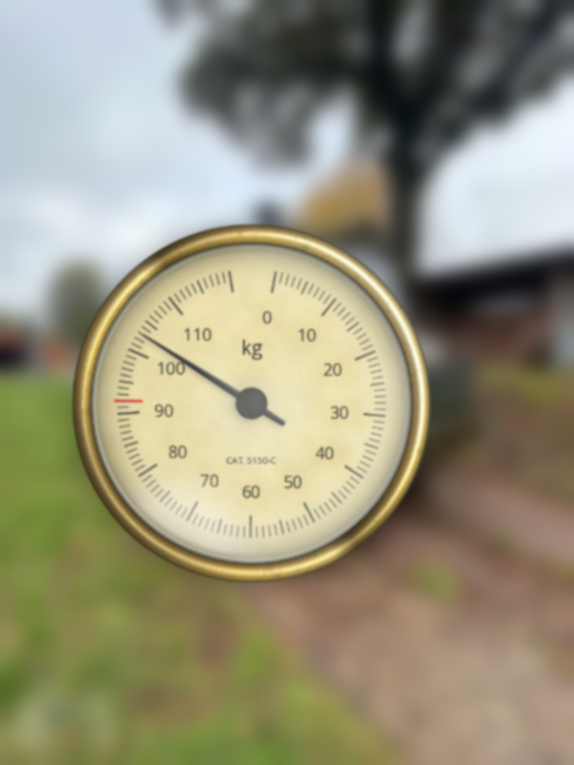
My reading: 103
